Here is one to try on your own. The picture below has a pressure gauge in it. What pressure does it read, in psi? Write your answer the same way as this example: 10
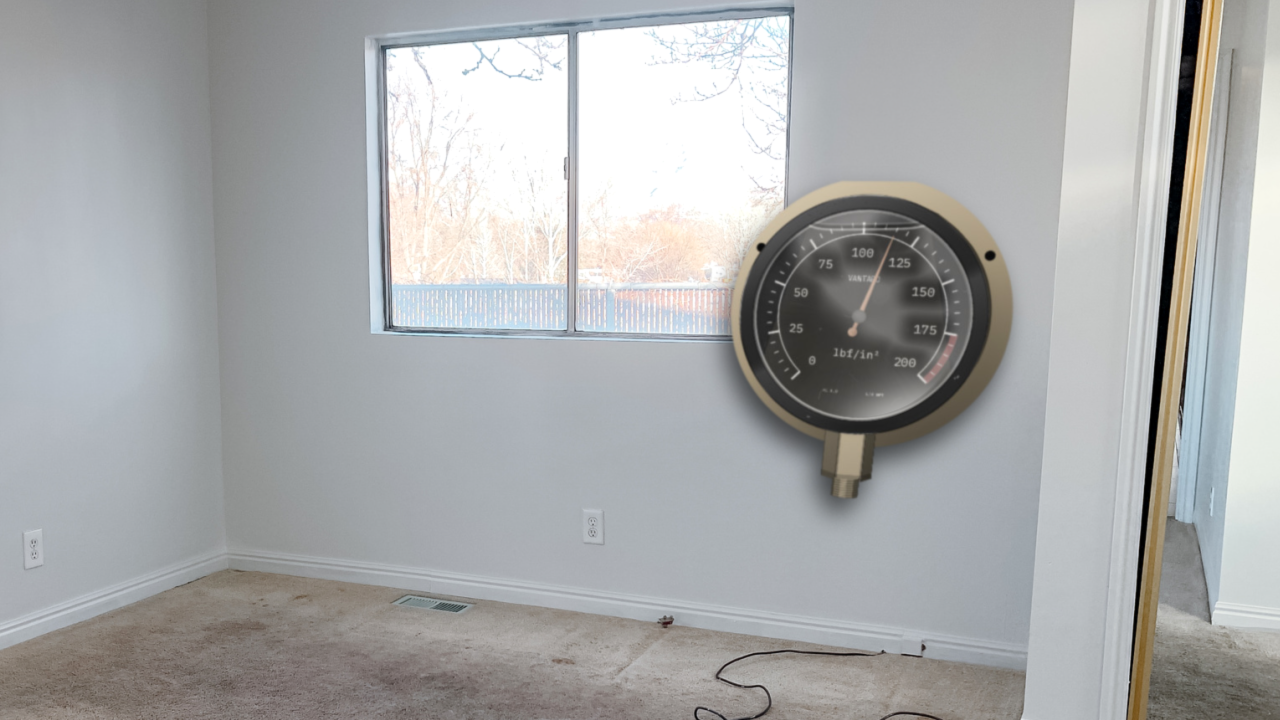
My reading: 115
